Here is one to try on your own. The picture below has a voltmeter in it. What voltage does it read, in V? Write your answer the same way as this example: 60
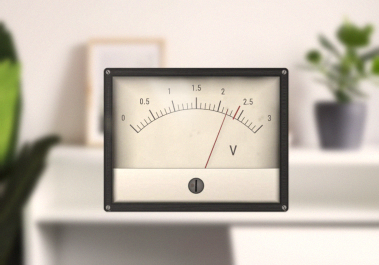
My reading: 2.2
